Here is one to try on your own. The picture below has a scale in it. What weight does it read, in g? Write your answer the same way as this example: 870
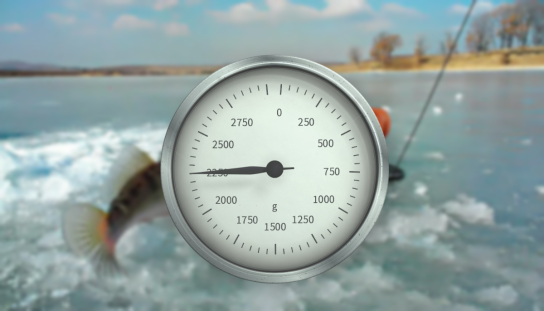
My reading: 2250
